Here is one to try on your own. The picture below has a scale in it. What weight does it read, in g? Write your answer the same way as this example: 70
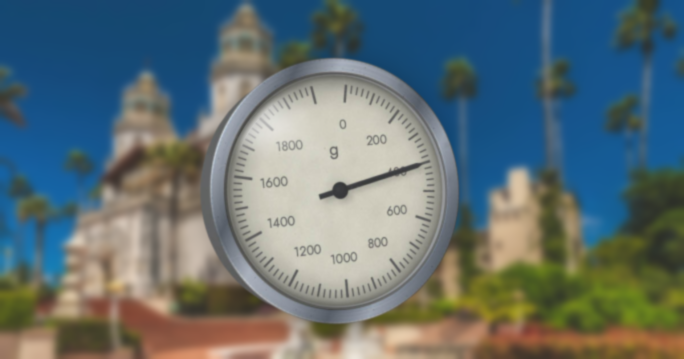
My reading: 400
